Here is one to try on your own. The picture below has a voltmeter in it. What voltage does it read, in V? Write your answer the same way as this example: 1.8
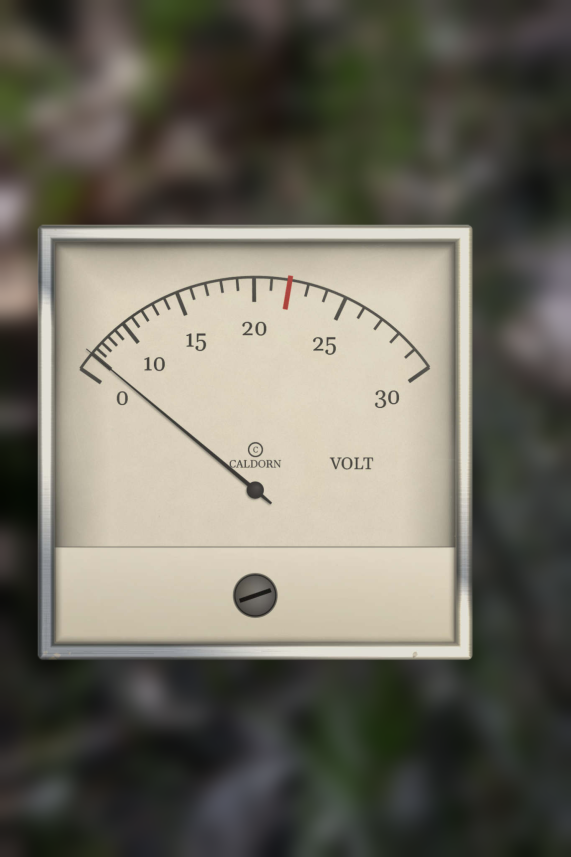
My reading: 5
